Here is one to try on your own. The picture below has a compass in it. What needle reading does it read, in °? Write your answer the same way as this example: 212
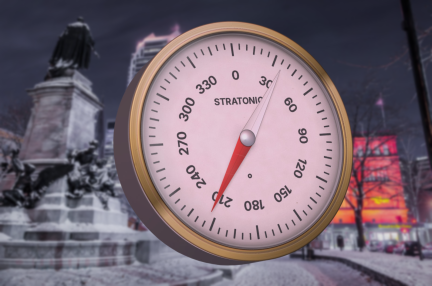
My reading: 215
